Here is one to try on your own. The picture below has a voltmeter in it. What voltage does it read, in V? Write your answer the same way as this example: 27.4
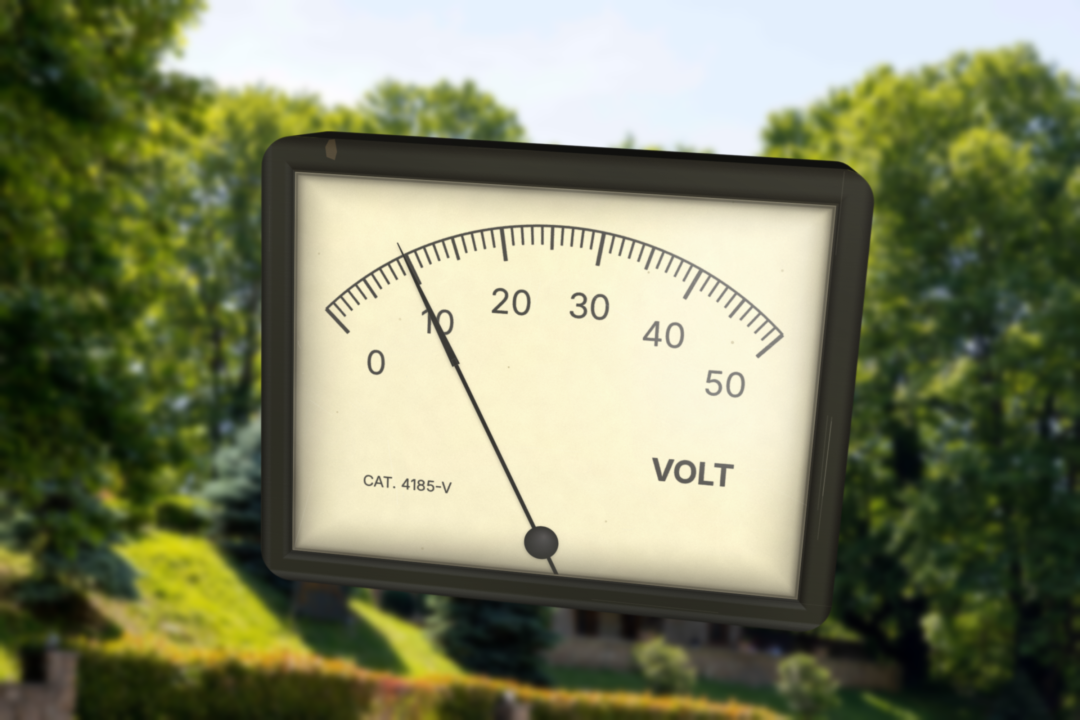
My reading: 10
